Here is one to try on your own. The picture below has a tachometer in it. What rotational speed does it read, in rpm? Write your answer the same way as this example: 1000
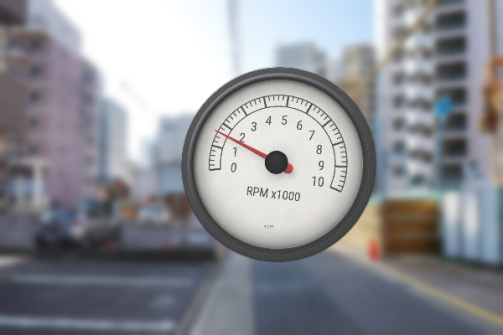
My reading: 1600
